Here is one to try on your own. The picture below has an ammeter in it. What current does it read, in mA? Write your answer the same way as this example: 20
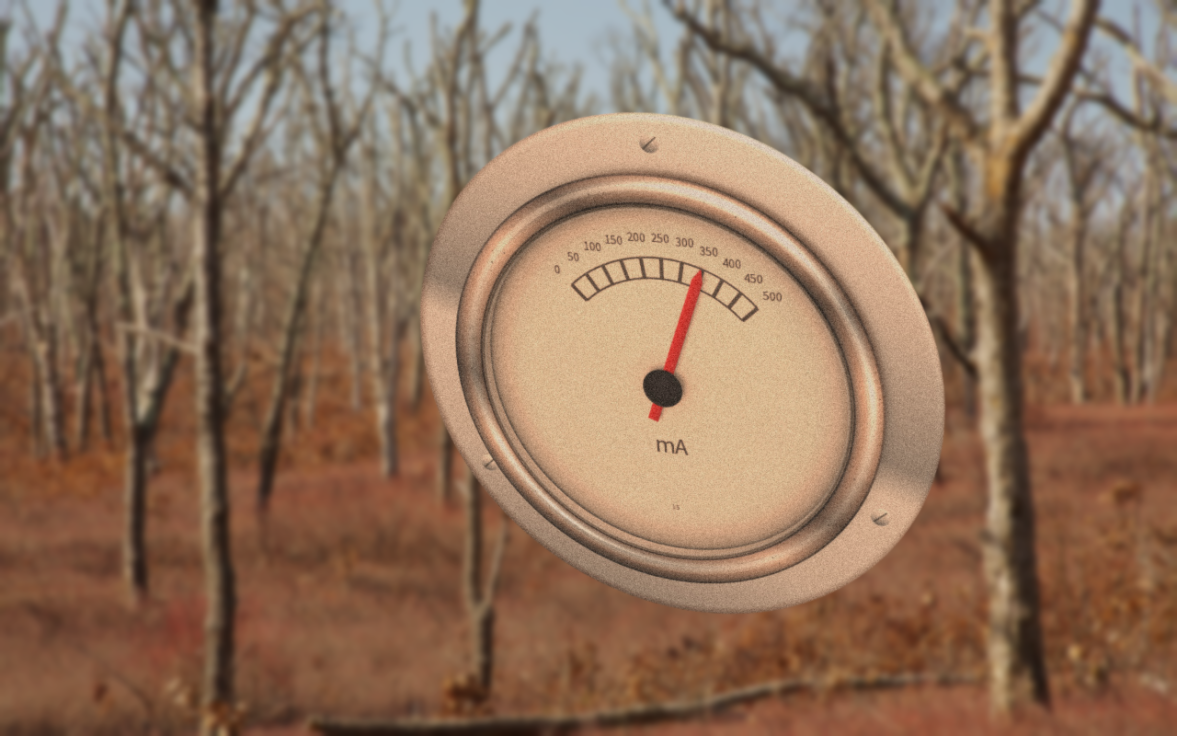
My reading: 350
